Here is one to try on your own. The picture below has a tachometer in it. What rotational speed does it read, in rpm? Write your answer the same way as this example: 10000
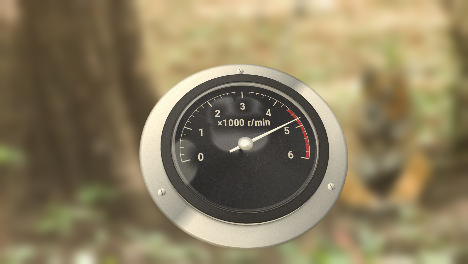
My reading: 4800
